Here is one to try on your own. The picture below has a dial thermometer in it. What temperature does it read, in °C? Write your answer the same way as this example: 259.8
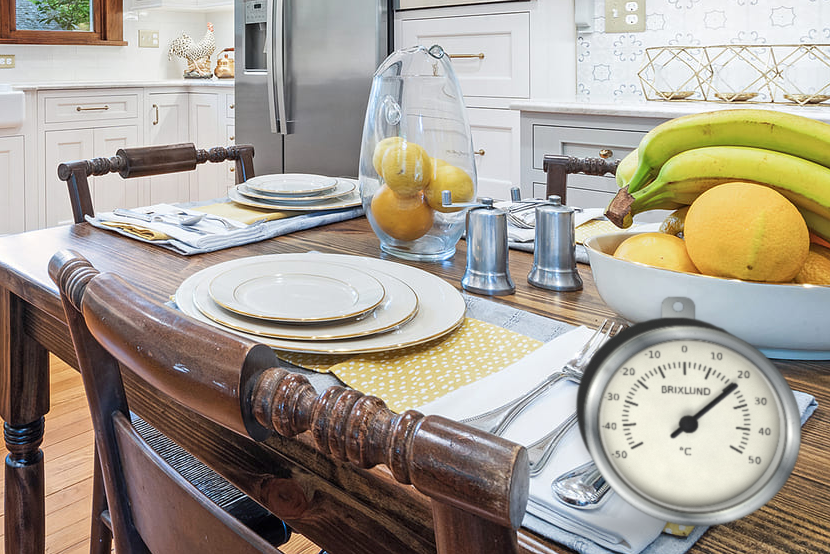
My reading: 20
